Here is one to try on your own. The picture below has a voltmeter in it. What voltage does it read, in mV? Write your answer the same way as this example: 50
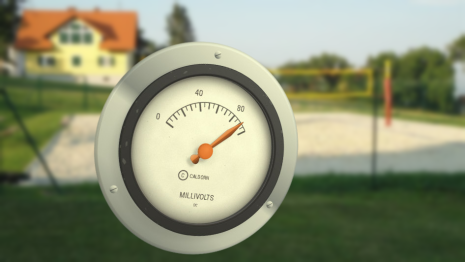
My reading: 90
